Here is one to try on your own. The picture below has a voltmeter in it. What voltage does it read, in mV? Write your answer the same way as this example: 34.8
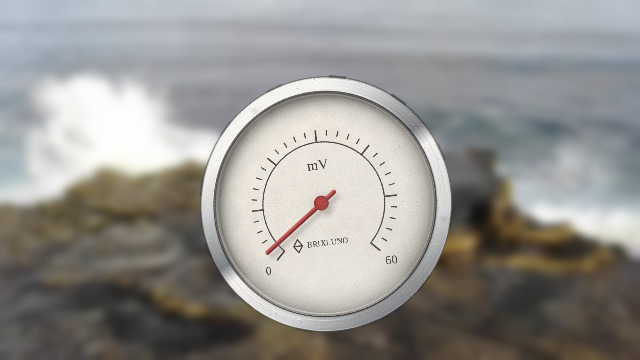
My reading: 2
